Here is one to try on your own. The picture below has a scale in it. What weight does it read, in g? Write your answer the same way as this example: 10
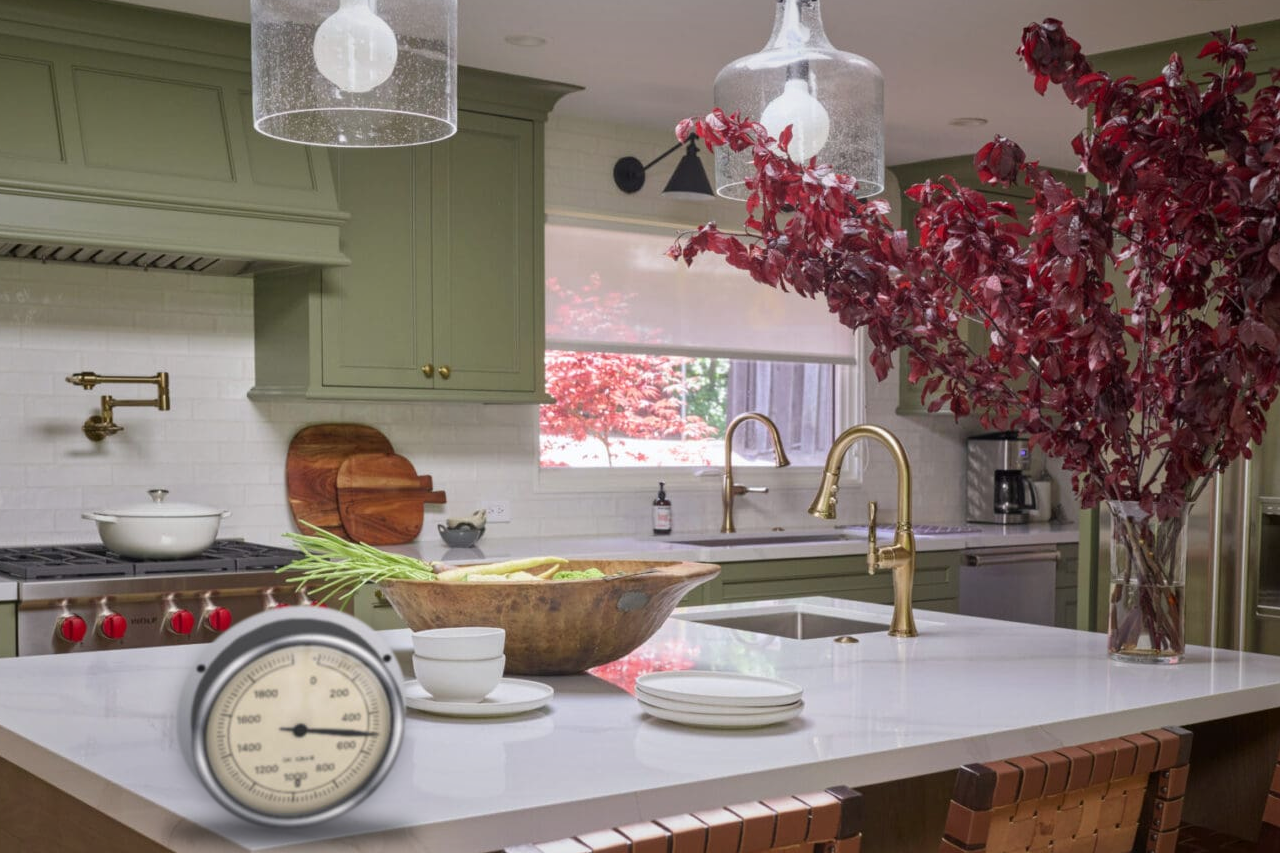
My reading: 500
